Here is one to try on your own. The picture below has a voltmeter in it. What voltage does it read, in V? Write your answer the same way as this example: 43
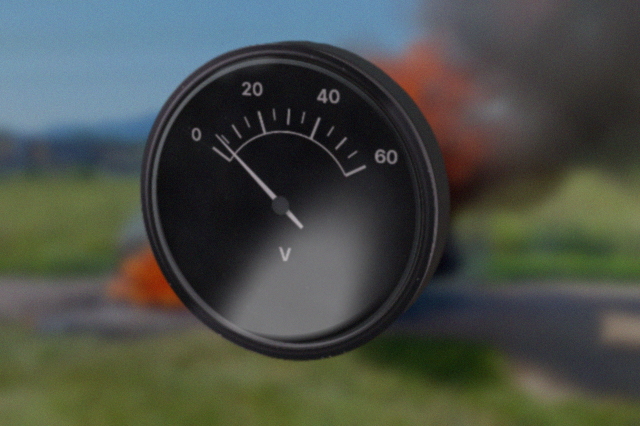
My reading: 5
